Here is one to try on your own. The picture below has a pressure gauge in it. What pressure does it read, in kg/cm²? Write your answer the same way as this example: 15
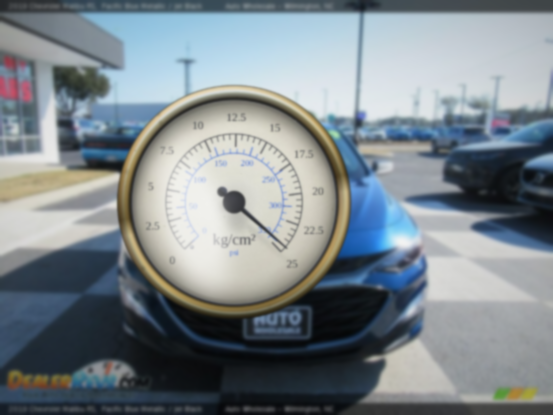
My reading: 24.5
